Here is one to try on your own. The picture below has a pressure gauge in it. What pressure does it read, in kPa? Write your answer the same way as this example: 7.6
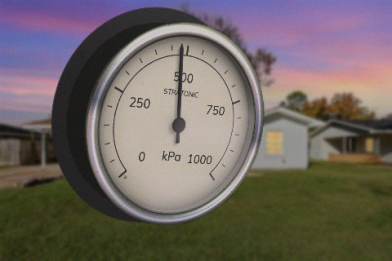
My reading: 475
